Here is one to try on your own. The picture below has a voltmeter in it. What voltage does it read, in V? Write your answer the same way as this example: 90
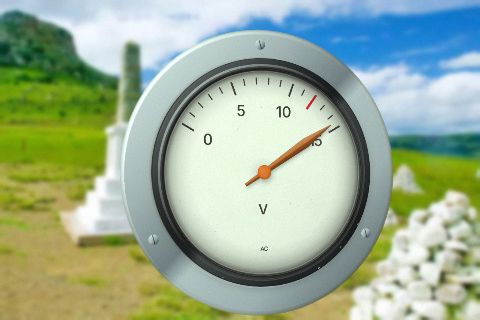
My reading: 14.5
